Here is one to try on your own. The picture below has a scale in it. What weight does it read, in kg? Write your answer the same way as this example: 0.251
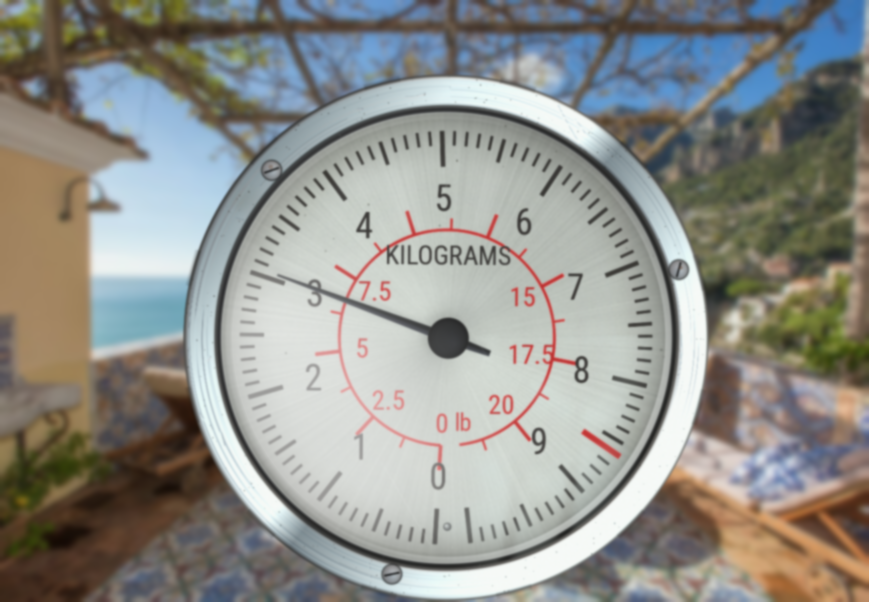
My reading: 3.05
